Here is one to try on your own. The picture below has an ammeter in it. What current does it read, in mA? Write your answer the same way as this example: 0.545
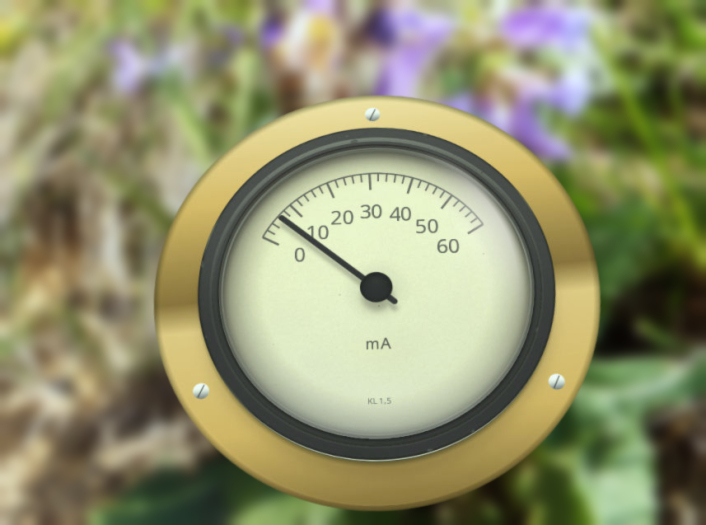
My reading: 6
